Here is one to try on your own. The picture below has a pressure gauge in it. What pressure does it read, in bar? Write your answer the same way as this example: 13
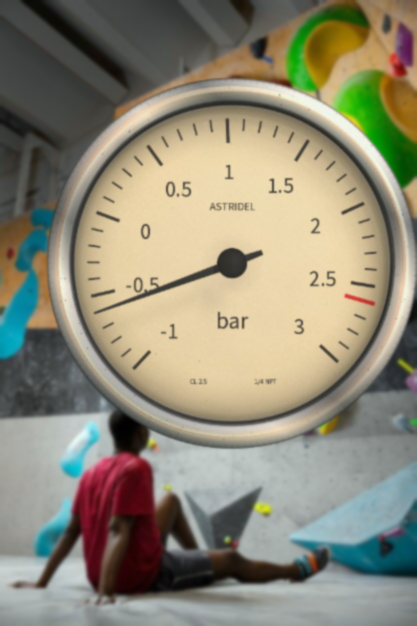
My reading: -0.6
